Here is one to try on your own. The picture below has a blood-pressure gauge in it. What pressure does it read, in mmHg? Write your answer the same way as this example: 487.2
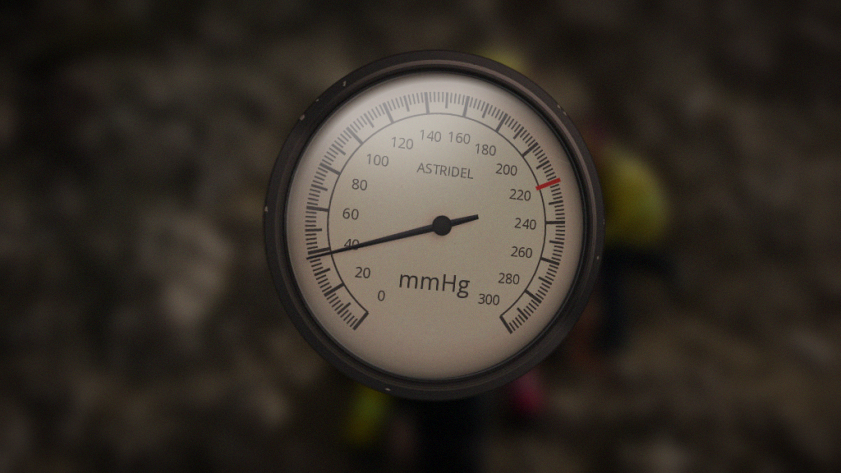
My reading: 38
